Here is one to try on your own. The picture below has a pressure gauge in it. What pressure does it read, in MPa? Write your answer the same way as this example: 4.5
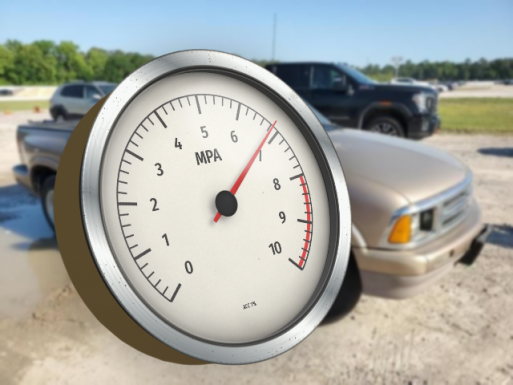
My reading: 6.8
